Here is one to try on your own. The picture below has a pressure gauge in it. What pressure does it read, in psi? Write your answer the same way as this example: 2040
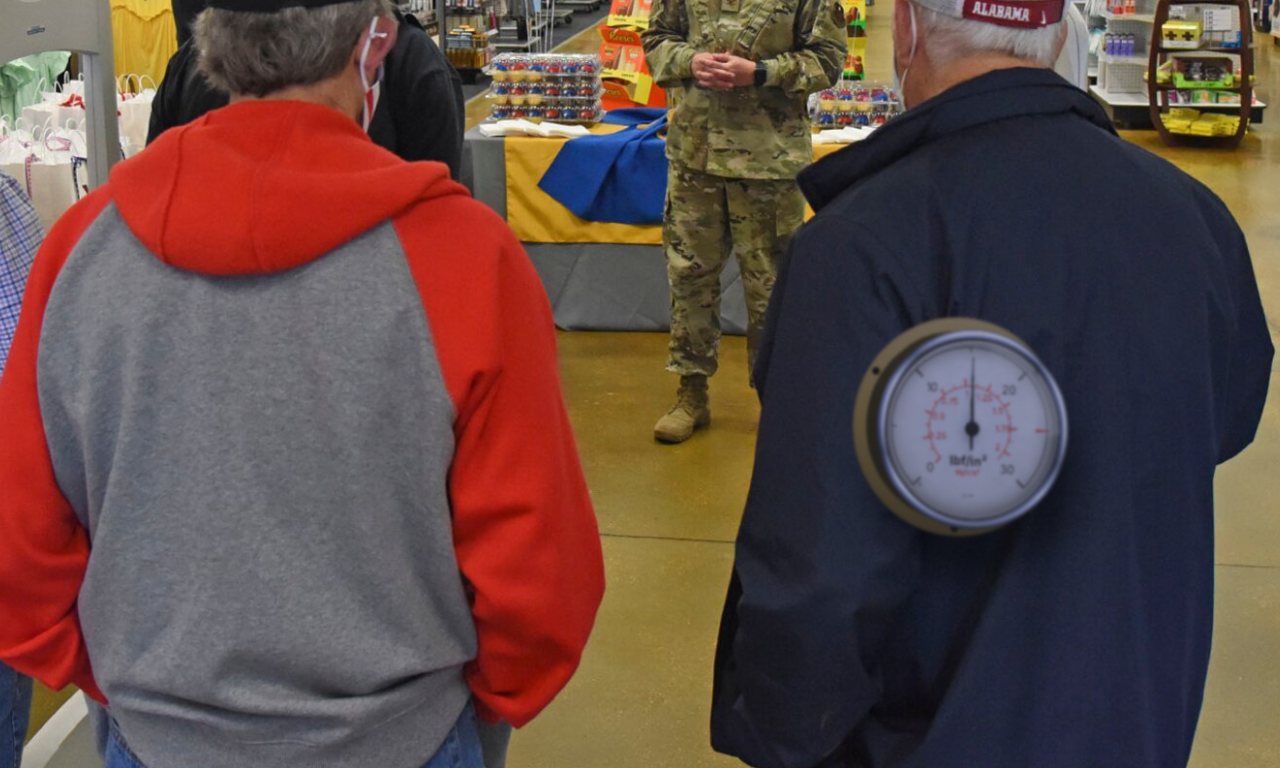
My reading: 15
